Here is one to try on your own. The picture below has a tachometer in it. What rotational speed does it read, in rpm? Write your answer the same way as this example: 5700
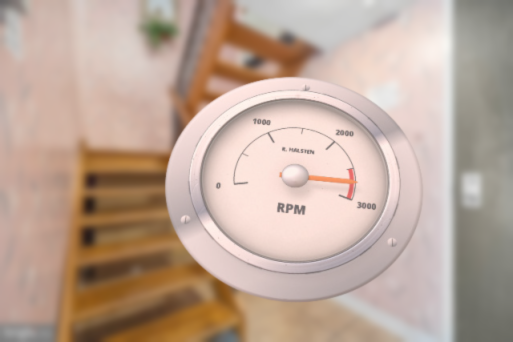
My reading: 2750
